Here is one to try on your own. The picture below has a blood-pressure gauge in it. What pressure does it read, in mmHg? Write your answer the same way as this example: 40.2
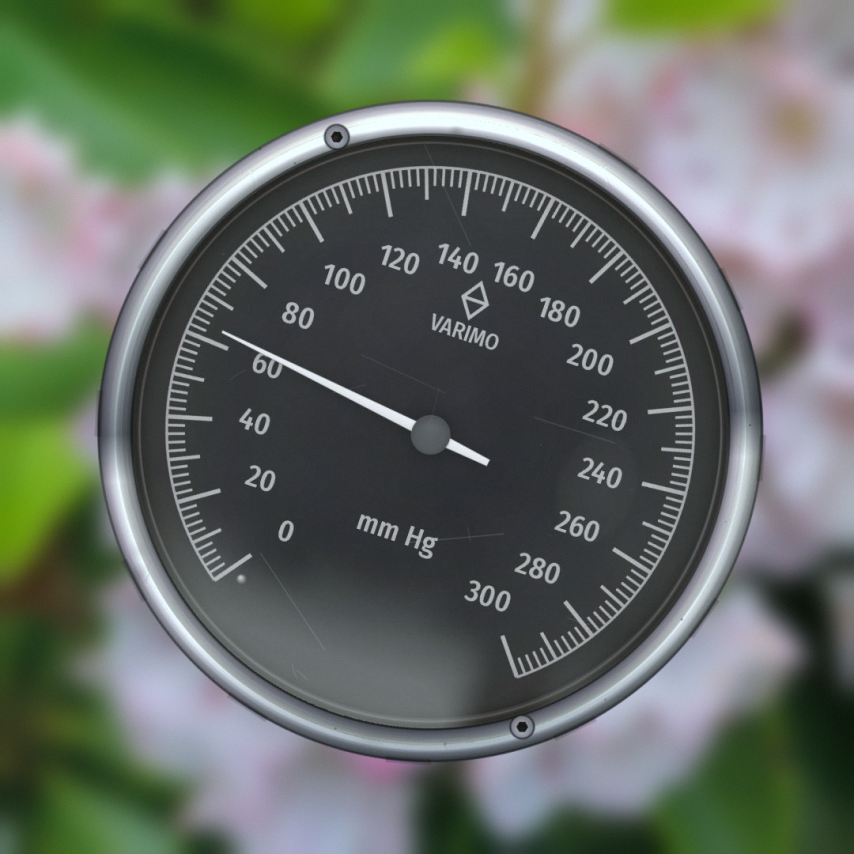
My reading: 64
